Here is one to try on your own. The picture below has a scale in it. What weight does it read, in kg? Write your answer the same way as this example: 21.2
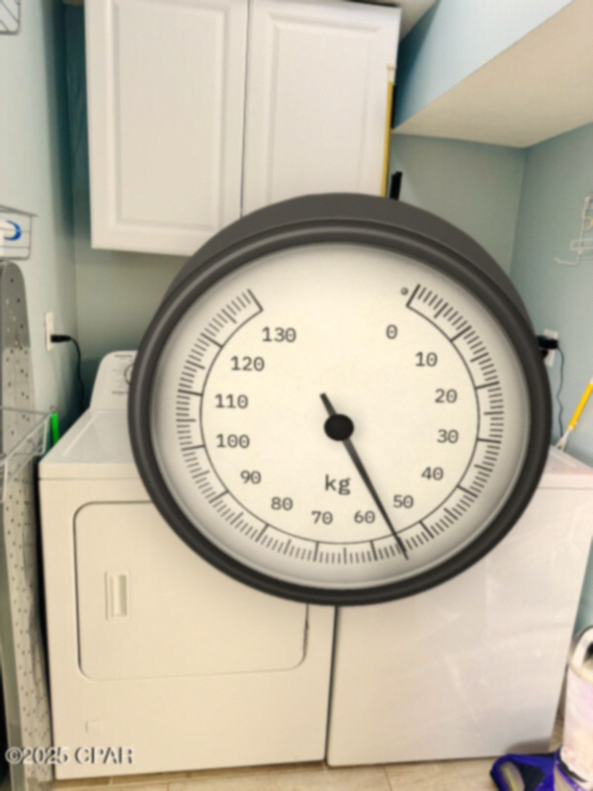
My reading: 55
